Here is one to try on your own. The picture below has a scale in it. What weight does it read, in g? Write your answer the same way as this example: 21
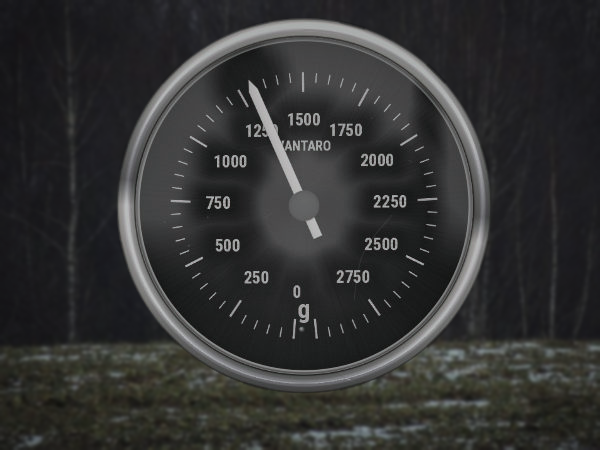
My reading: 1300
